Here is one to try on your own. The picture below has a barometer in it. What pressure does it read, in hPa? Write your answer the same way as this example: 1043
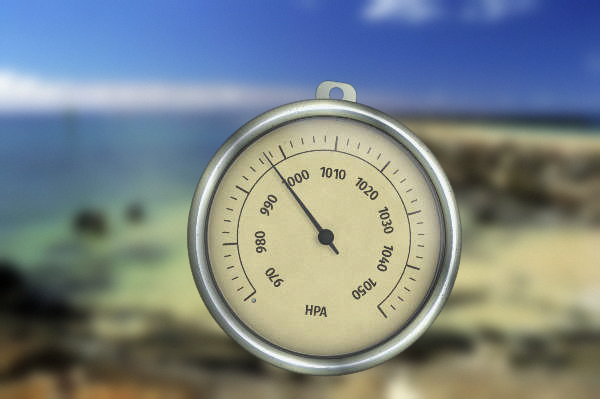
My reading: 997
